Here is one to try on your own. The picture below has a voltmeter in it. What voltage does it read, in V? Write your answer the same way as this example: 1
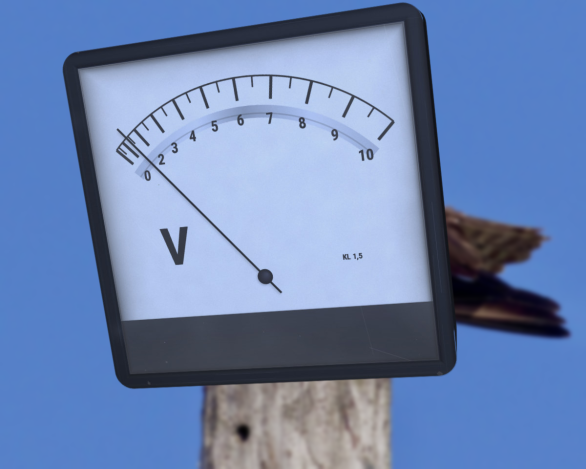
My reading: 1.5
